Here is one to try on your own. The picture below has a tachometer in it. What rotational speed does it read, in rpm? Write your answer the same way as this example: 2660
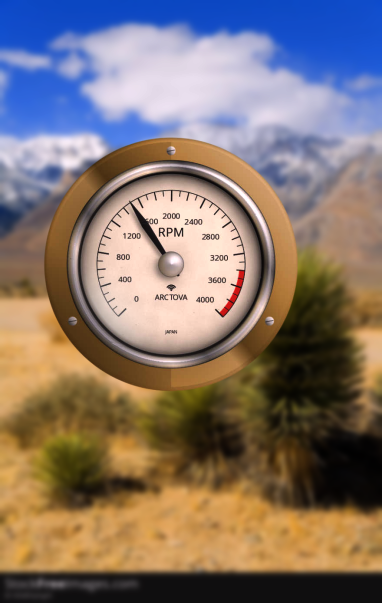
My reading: 1500
